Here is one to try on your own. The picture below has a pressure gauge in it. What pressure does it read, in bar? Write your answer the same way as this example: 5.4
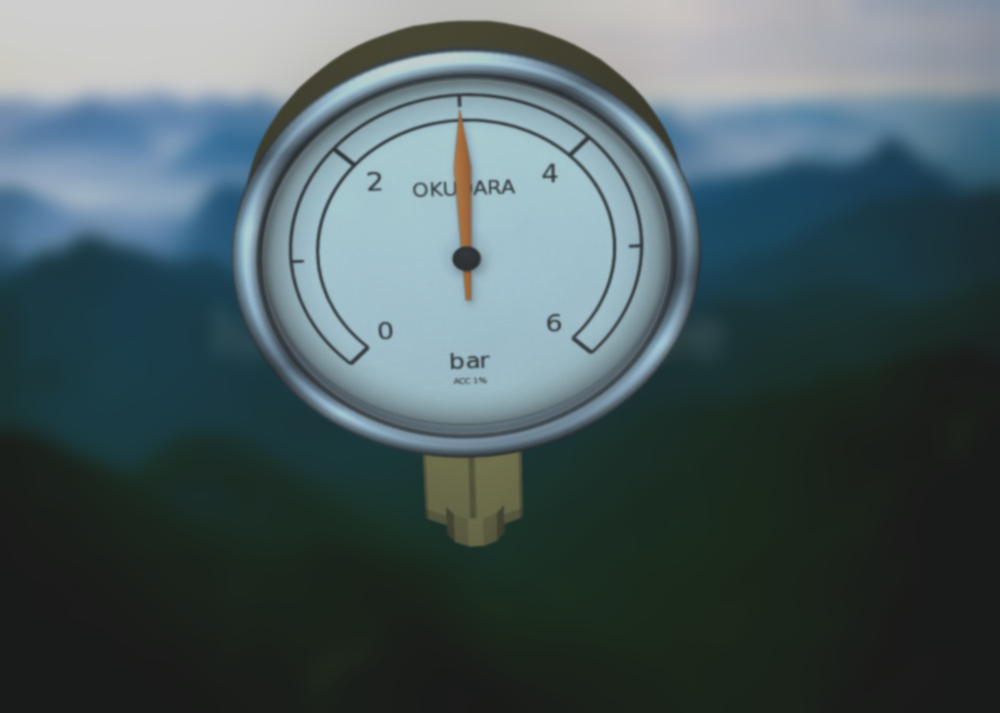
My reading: 3
